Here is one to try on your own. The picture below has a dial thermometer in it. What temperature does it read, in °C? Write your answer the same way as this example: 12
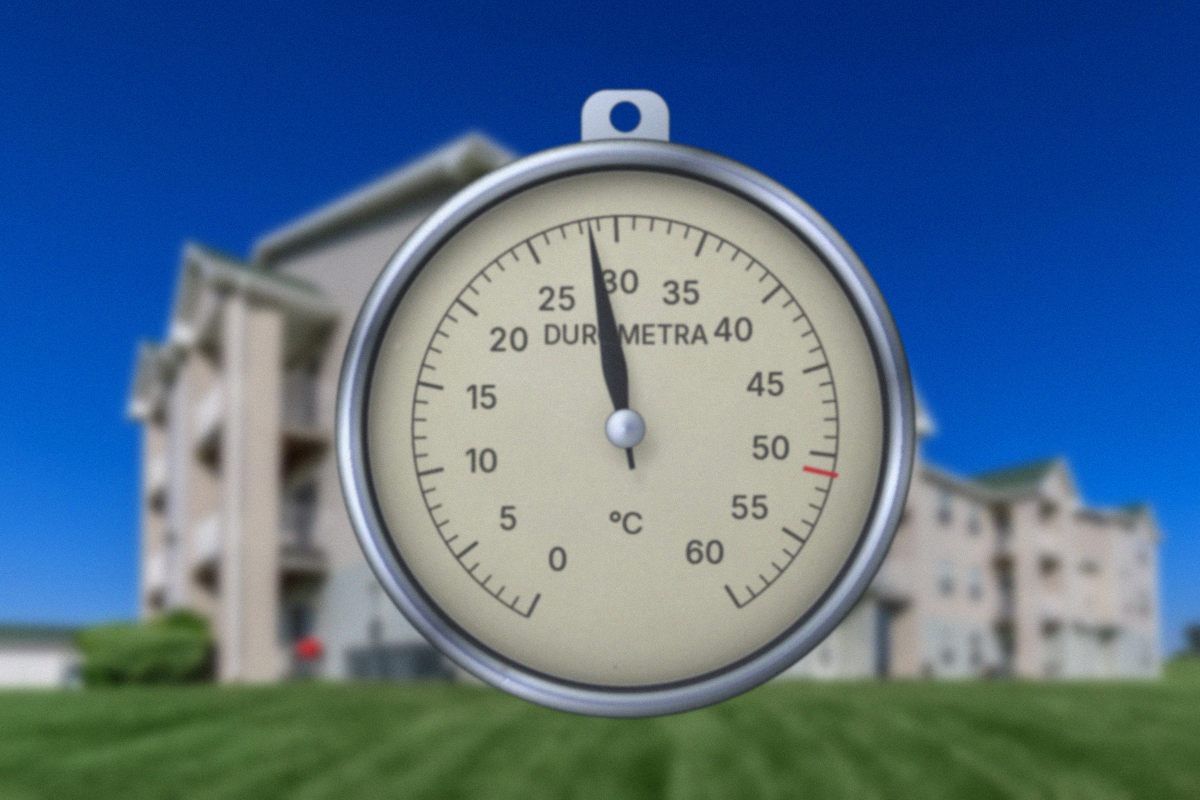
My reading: 28.5
